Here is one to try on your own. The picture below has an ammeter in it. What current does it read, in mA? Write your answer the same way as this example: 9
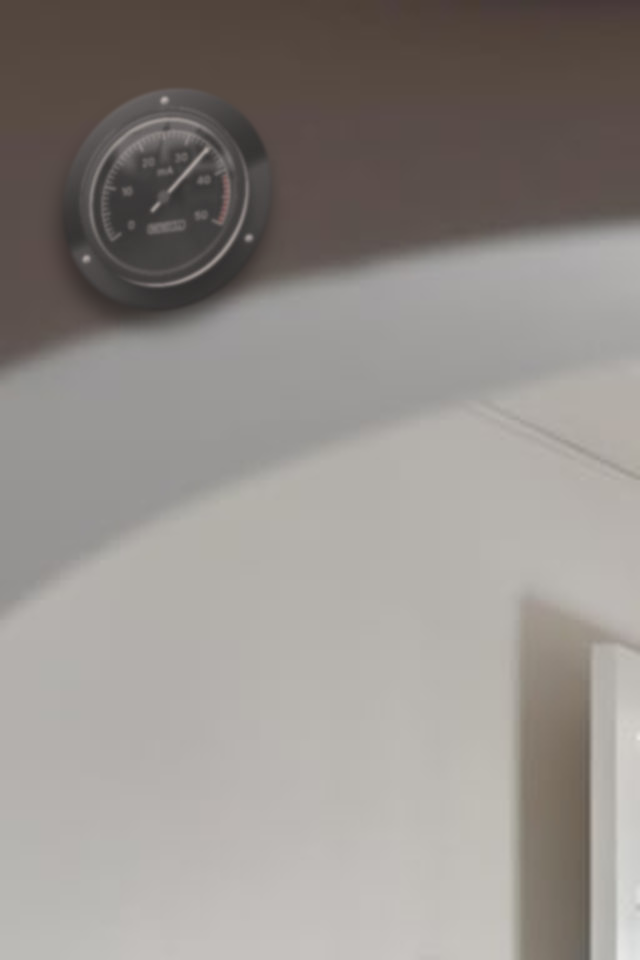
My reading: 35
